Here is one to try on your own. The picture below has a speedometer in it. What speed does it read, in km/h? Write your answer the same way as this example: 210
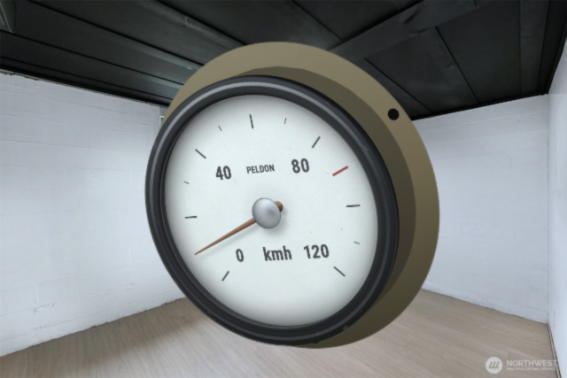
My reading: 10
